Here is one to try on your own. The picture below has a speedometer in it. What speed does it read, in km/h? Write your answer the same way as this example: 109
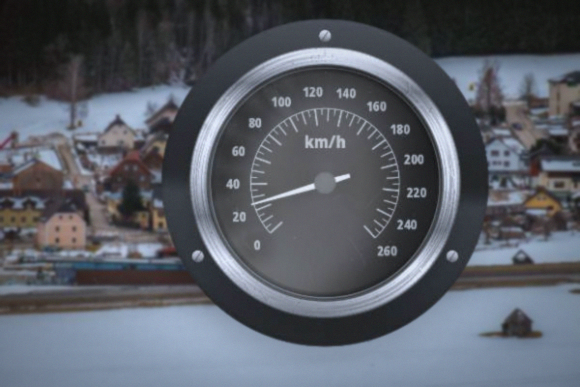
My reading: 25
